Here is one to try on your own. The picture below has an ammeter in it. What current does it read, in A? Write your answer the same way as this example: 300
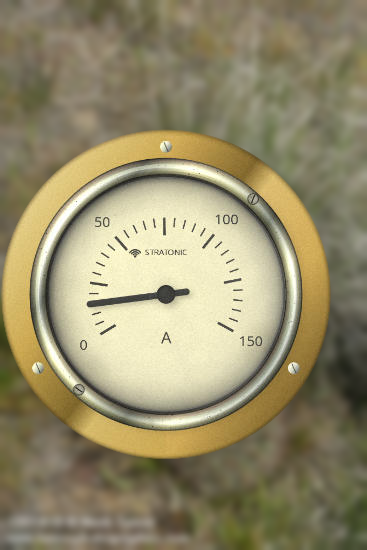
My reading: 15
